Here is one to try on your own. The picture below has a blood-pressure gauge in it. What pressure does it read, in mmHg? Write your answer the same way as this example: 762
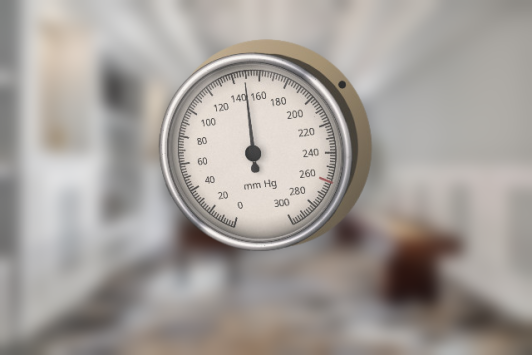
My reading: 150
